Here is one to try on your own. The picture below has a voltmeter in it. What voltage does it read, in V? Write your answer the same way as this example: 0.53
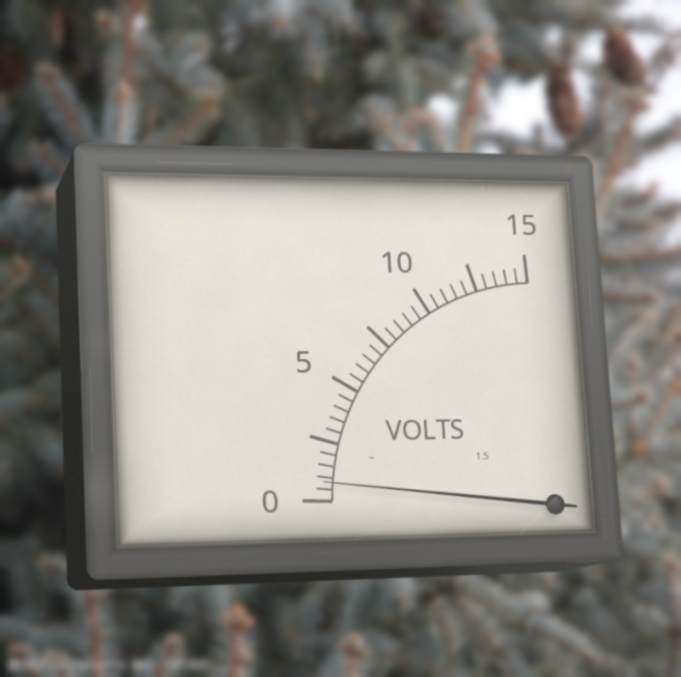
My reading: 0.75
